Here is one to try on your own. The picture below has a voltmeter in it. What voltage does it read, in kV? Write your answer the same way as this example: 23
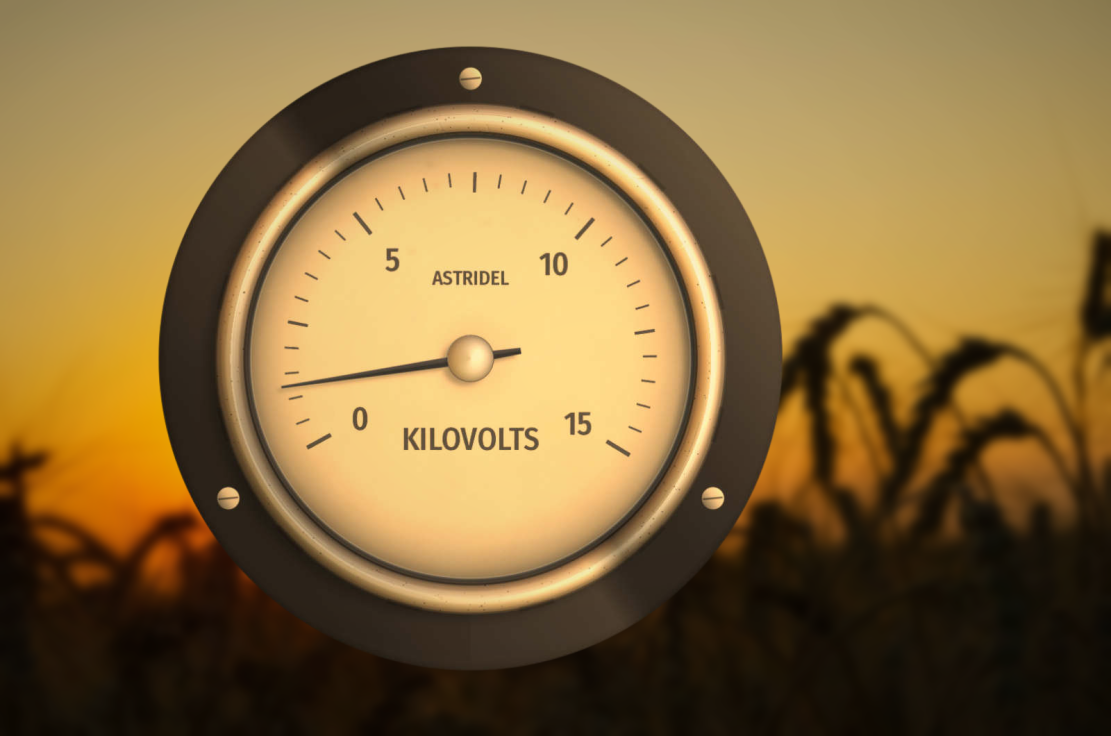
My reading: 1.25
